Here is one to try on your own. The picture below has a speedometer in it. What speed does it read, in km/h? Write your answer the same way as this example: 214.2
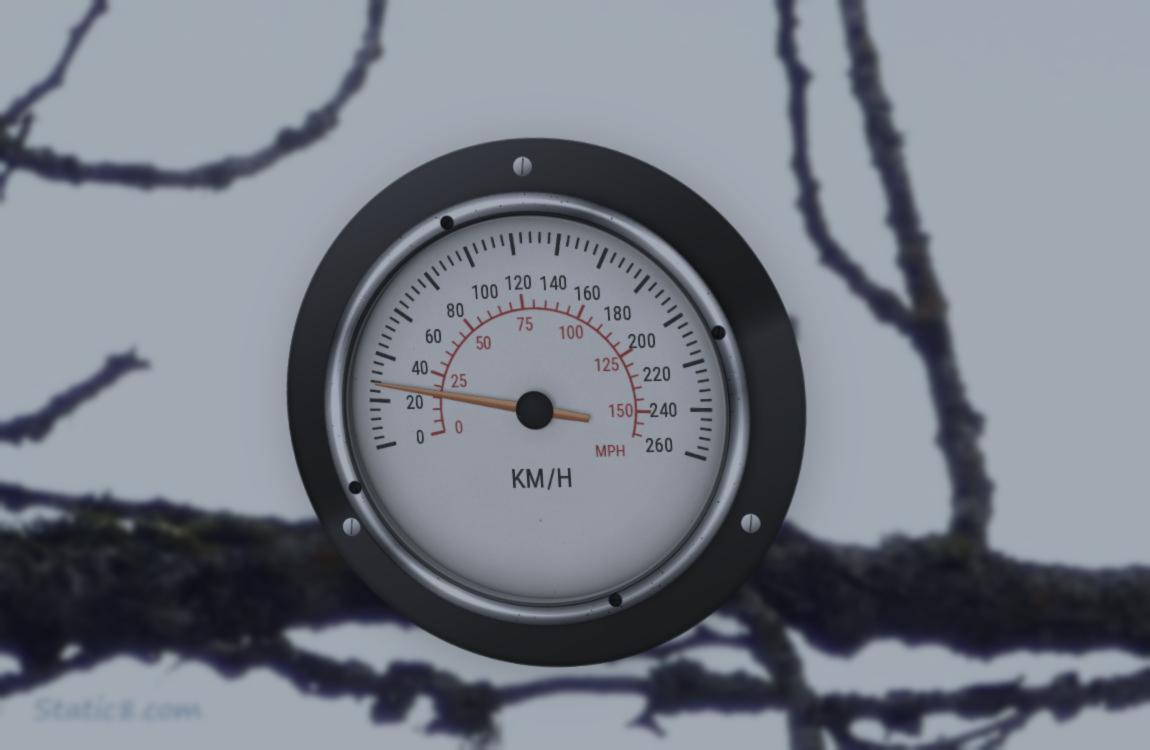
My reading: 28
